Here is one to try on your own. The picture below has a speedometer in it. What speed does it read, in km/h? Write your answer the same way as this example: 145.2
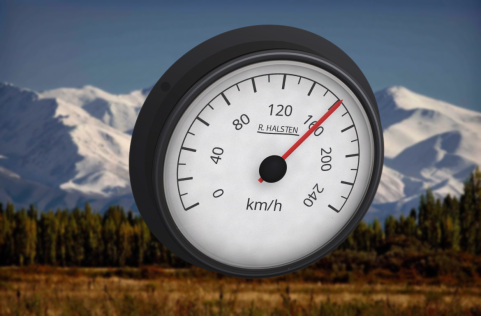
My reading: 160
